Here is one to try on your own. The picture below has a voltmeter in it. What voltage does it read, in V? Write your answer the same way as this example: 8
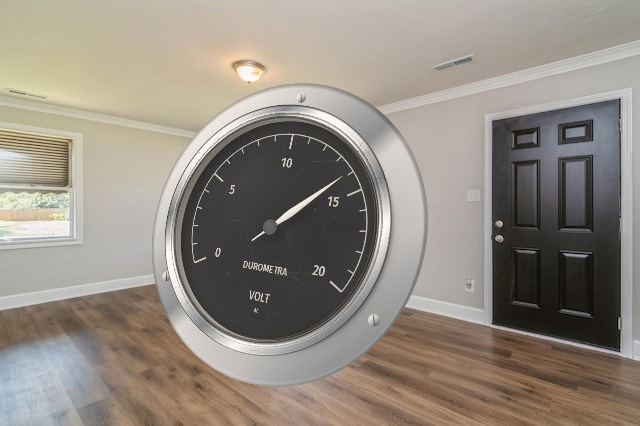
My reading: 14
